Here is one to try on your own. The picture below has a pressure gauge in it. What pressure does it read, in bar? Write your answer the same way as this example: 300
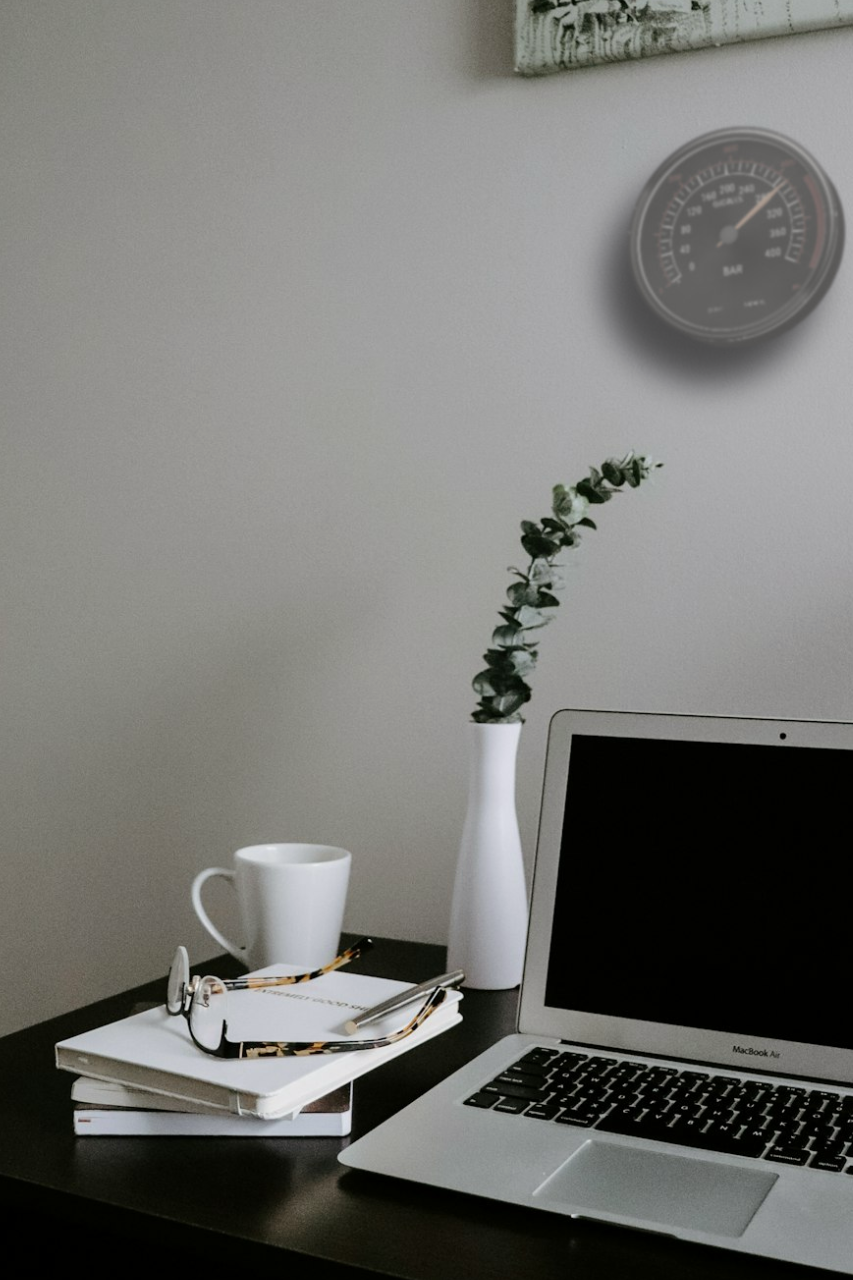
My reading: 290
